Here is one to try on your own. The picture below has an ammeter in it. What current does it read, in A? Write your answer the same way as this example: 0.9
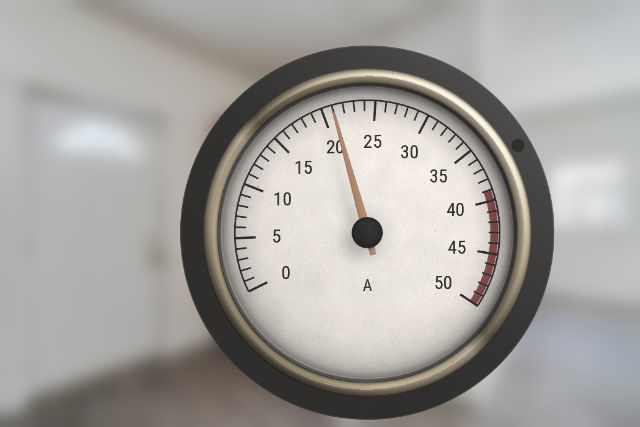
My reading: 21
